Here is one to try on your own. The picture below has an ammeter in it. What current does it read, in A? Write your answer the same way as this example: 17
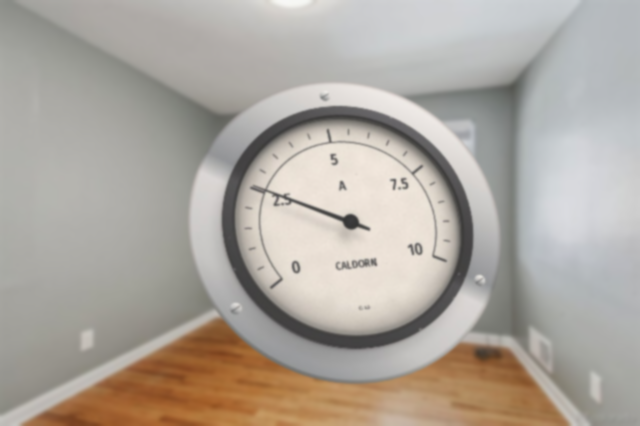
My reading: 2.5
